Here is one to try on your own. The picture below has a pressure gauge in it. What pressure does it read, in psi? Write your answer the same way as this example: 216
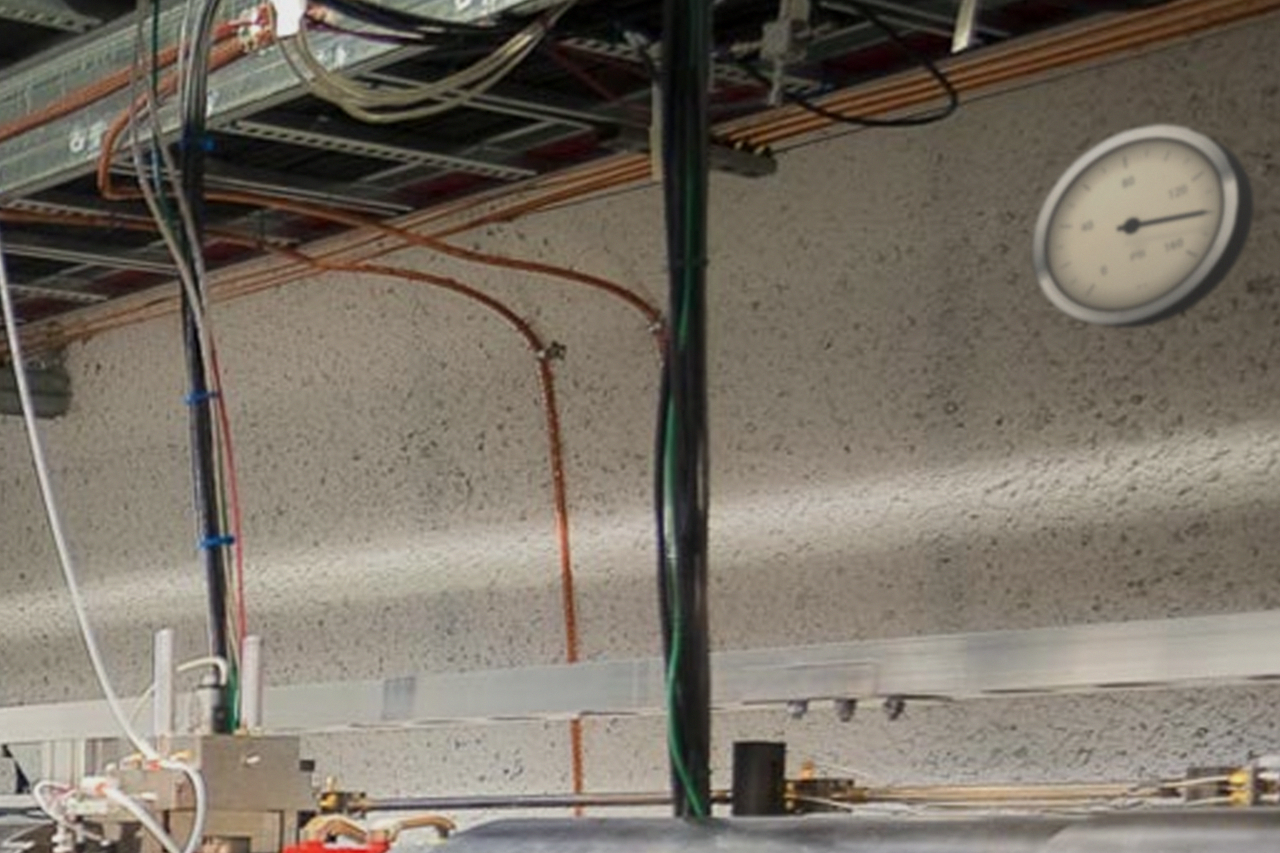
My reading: 140
